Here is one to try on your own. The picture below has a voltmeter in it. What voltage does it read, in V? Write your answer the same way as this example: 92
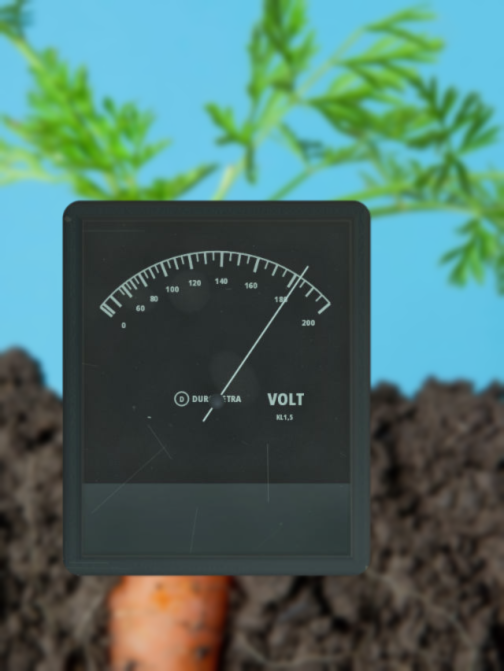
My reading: 182.5
